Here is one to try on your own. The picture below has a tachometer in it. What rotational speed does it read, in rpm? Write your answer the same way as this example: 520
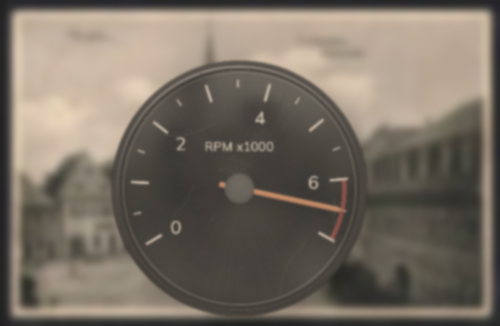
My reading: 6500
